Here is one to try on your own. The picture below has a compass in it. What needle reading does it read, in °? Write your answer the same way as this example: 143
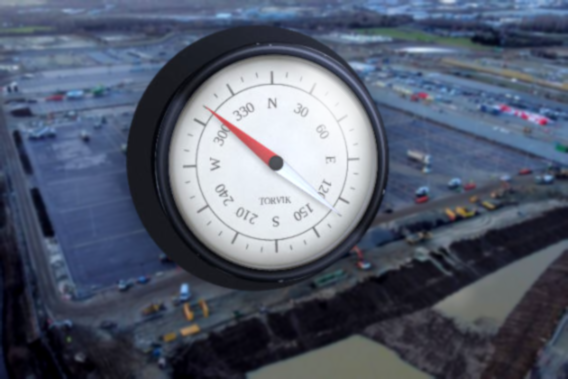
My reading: 310
